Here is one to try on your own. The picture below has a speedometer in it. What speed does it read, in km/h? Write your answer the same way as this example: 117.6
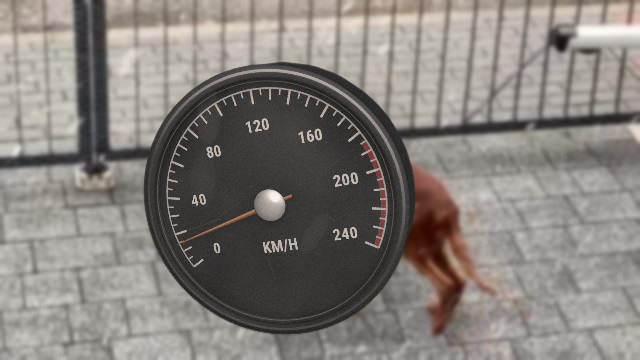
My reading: 15
